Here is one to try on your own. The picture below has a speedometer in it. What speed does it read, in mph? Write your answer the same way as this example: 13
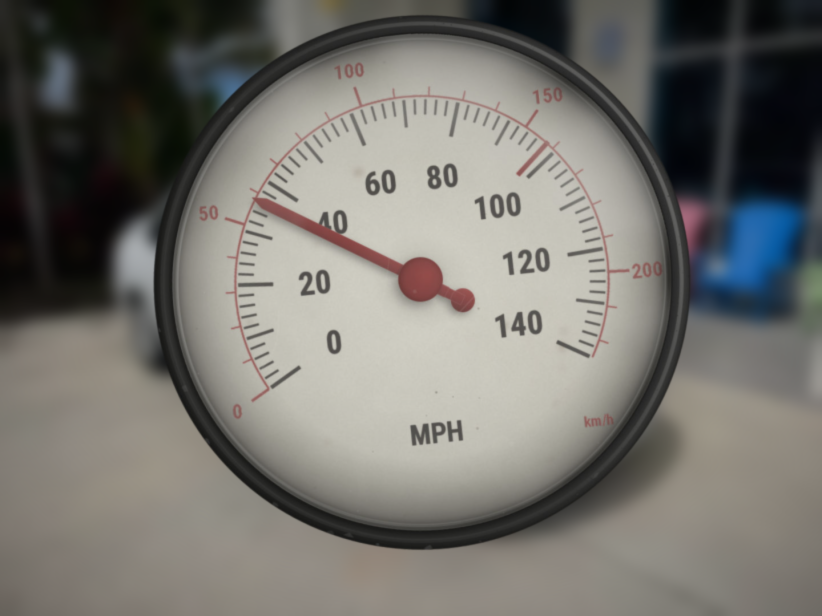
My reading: 36
